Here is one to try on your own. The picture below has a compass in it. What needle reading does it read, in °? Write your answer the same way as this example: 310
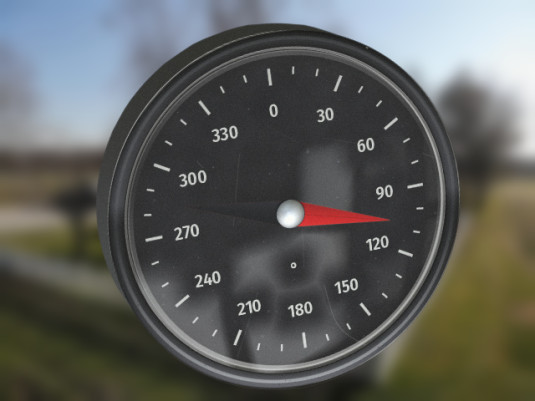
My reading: 105
